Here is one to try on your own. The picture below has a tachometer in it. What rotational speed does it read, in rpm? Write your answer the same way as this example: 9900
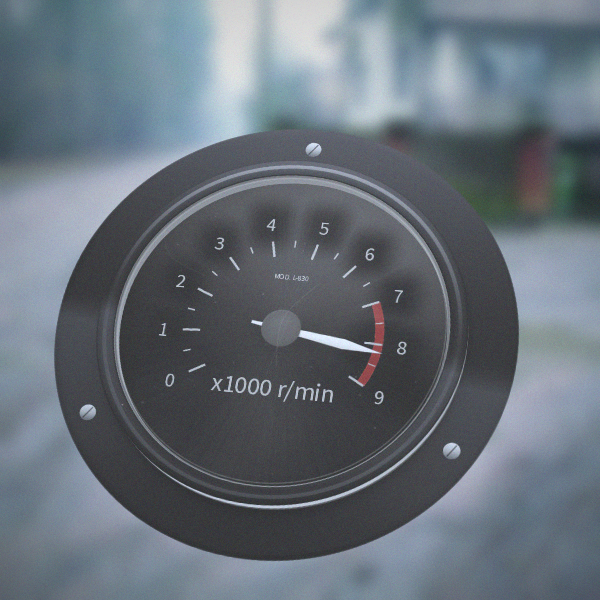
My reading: 8250
